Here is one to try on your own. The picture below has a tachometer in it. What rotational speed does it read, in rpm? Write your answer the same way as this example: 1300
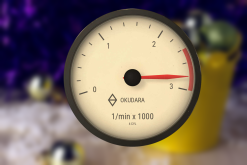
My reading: 2800
